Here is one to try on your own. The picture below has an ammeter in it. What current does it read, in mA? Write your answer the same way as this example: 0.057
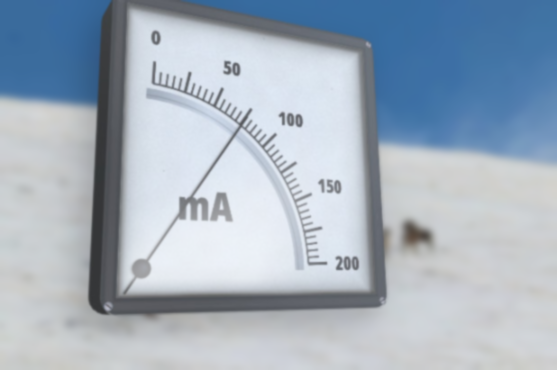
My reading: 75
